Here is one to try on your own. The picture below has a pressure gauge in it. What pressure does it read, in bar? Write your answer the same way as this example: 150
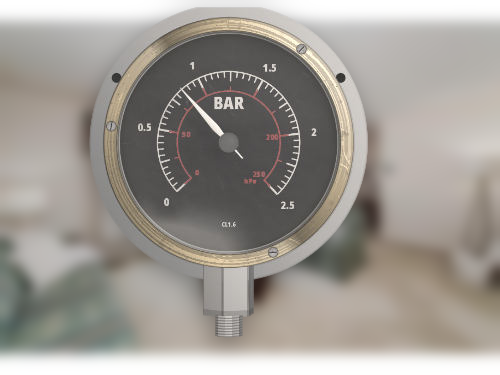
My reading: 0.85
